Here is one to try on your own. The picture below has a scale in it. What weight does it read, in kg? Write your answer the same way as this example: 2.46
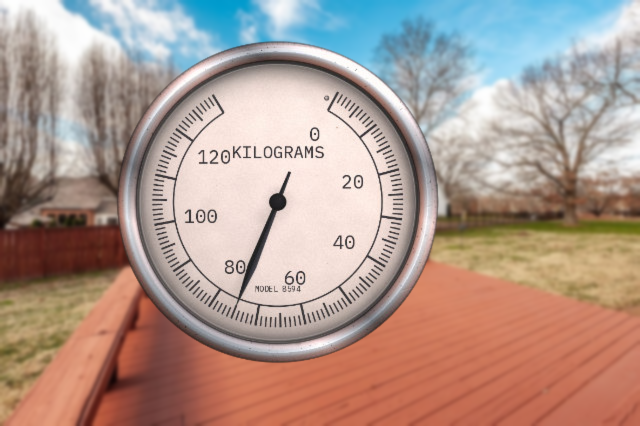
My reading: 75
